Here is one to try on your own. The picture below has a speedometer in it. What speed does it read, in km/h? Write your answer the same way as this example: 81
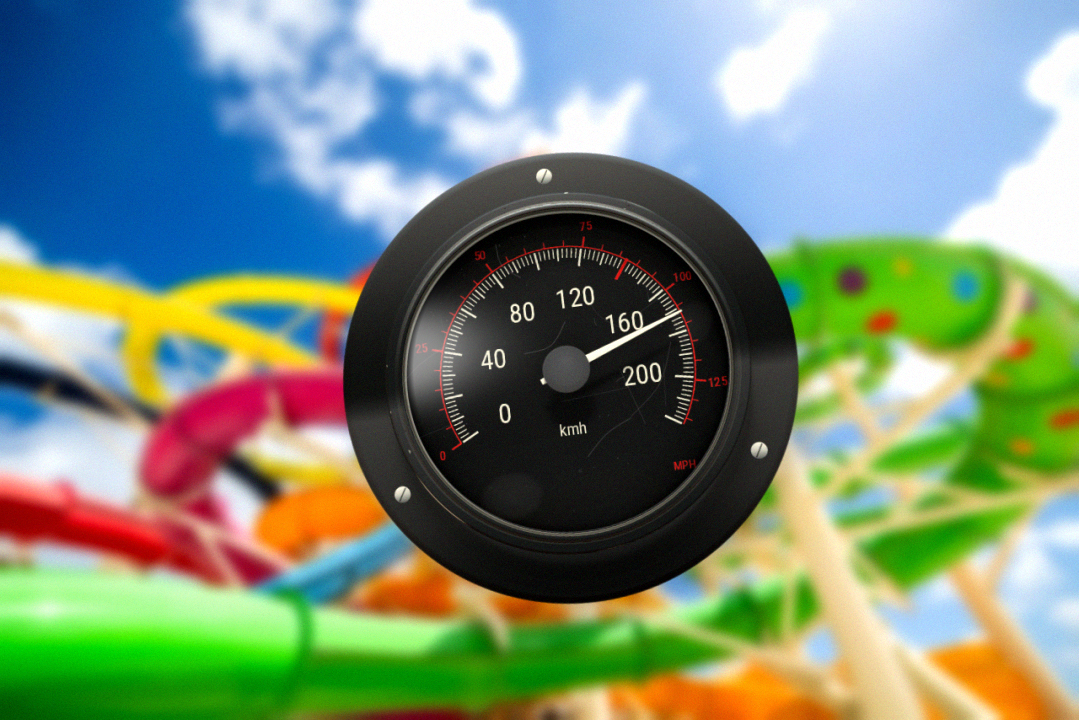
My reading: 172
